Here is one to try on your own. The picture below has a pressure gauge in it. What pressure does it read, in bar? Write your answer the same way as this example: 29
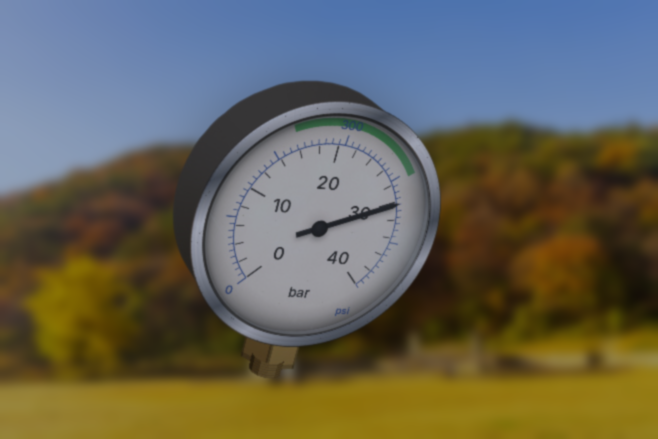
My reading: 30
